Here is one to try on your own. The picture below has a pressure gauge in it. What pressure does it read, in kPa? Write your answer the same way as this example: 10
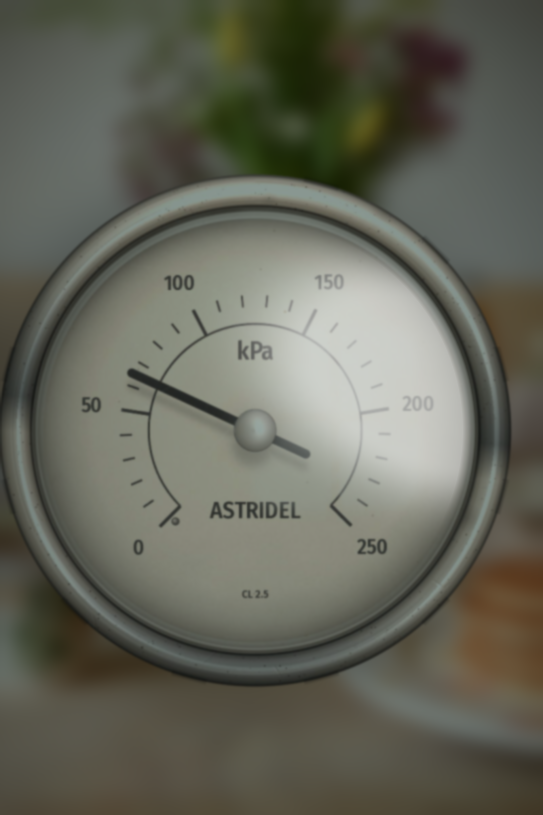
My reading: 65
